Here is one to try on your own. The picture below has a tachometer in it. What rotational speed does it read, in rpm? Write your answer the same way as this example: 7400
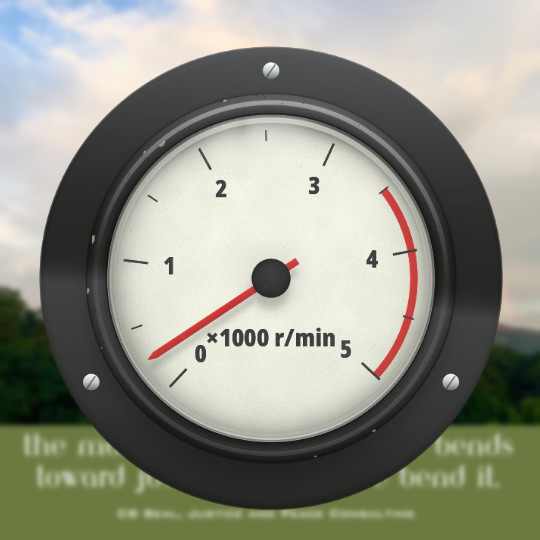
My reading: 250
